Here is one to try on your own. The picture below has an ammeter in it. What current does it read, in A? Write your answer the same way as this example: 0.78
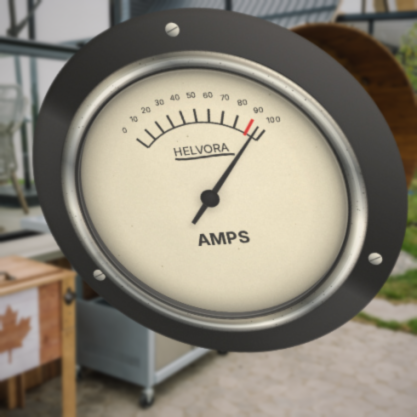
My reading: 95
